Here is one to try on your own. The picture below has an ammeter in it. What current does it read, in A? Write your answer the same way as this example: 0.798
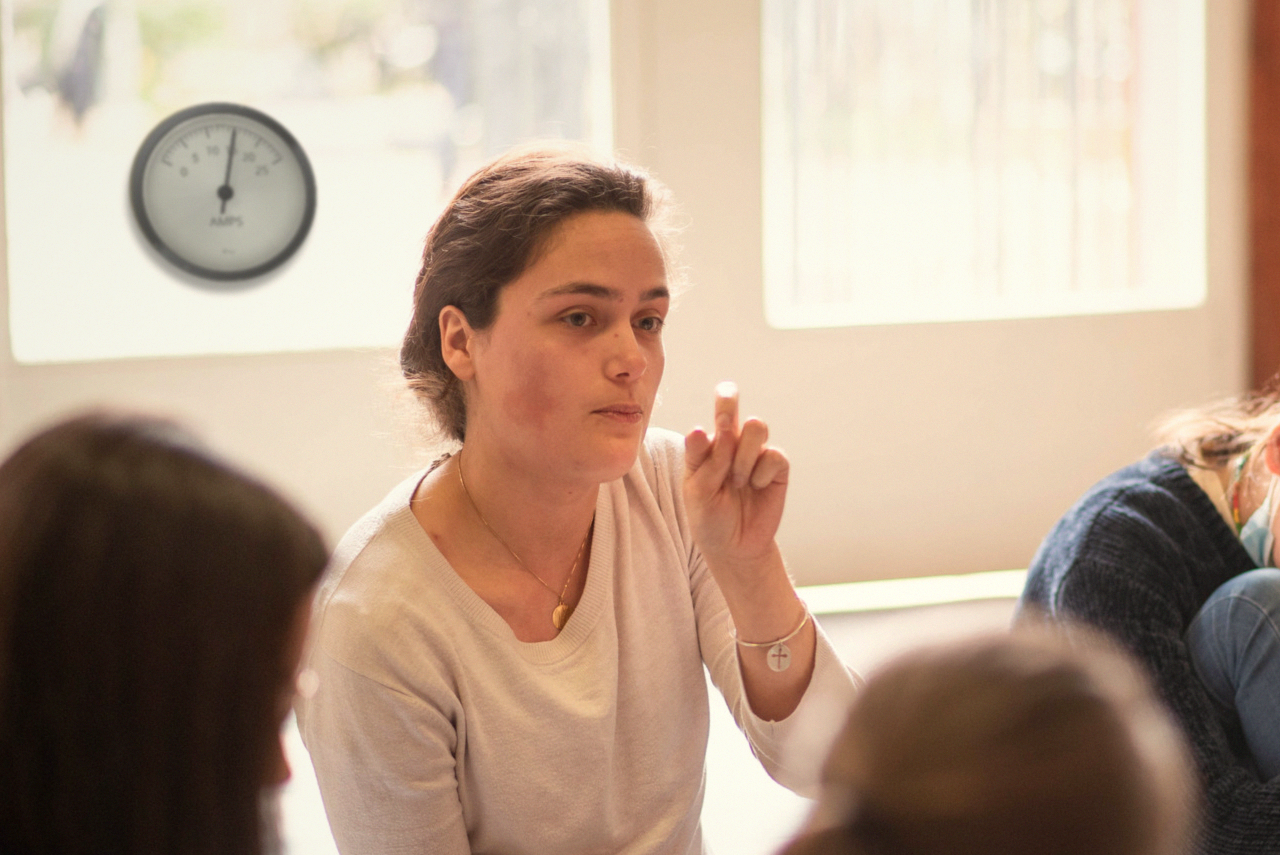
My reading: 15
